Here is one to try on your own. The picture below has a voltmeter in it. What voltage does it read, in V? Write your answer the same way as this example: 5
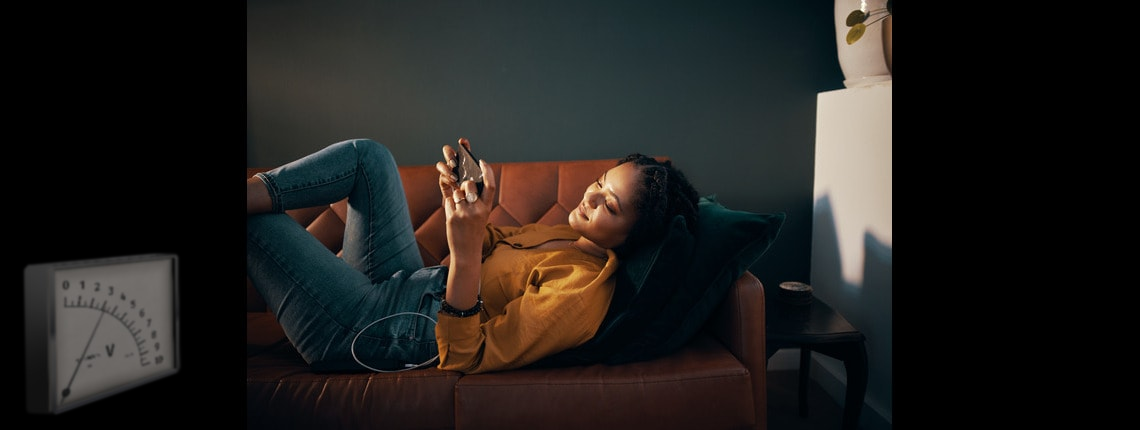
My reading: 3
